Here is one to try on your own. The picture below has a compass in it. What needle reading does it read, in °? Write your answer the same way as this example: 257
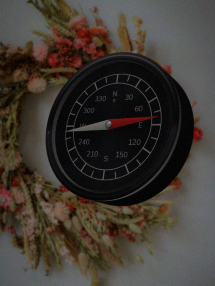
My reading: 82.5
